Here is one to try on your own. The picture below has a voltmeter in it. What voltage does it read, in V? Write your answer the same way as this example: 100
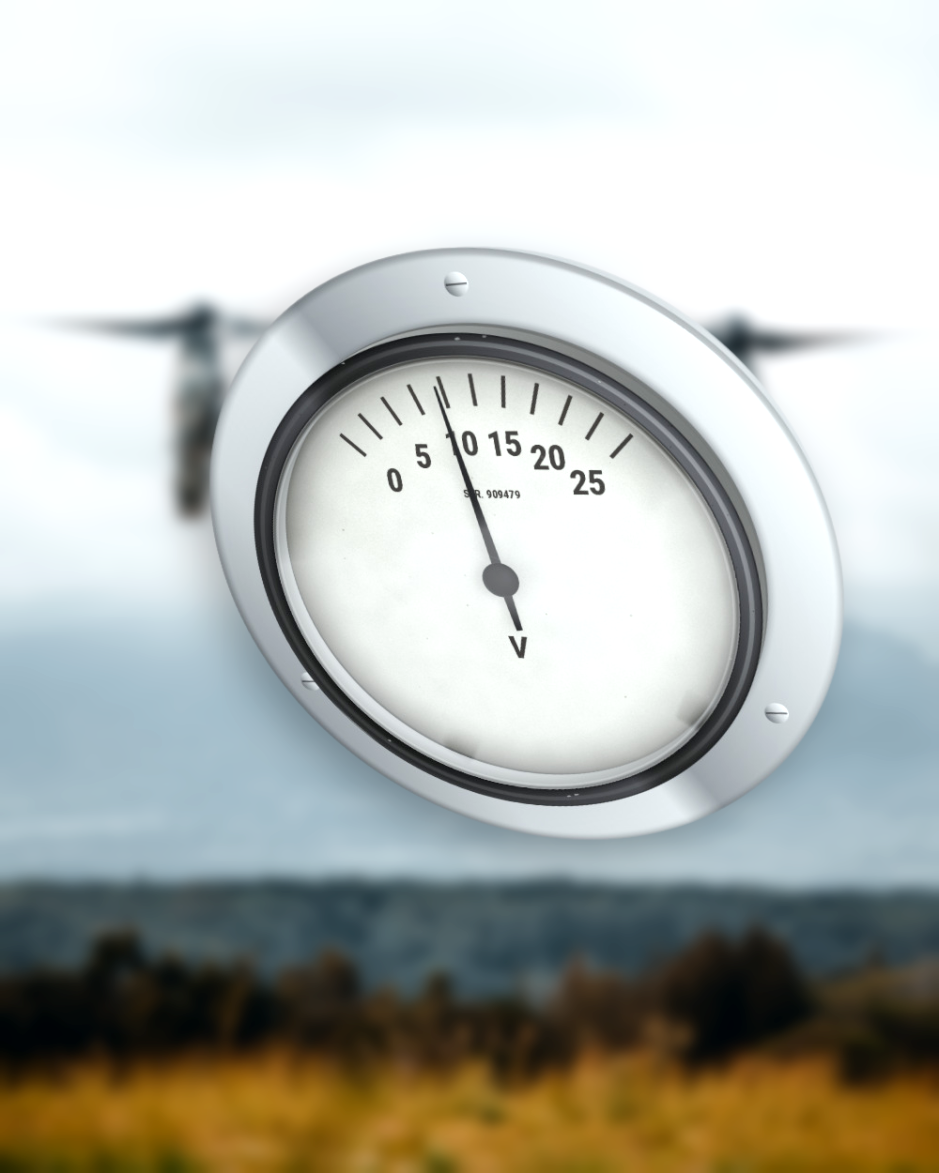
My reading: 10
